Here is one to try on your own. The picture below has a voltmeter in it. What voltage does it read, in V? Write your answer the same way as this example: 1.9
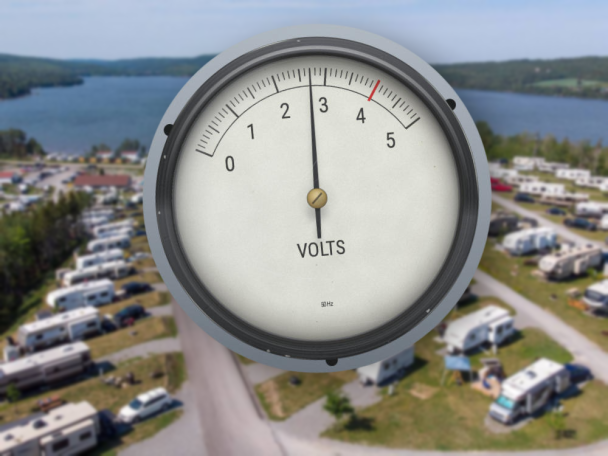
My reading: 2.7
